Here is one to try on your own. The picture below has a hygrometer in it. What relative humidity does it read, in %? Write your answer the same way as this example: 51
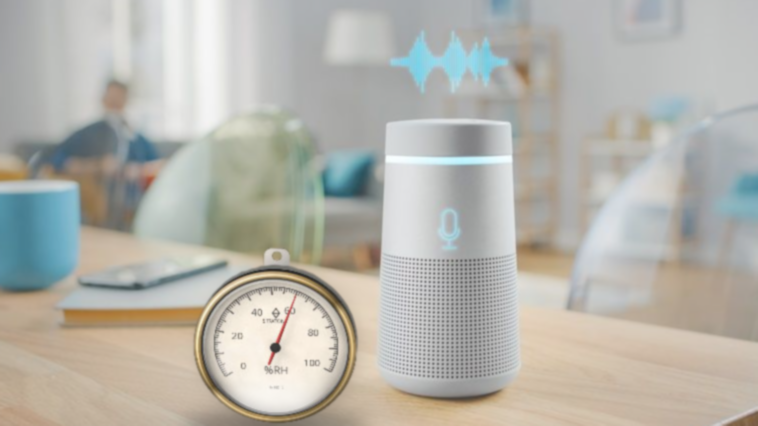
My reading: 60
